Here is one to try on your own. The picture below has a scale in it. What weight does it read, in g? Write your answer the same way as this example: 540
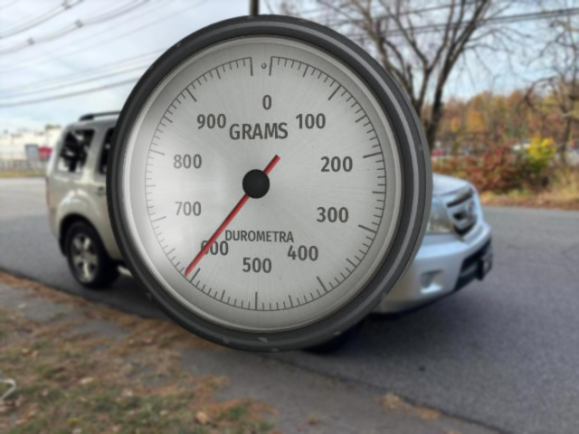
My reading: 610
